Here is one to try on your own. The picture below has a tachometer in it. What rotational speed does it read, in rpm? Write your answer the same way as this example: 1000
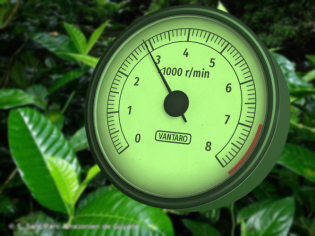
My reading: 2900
